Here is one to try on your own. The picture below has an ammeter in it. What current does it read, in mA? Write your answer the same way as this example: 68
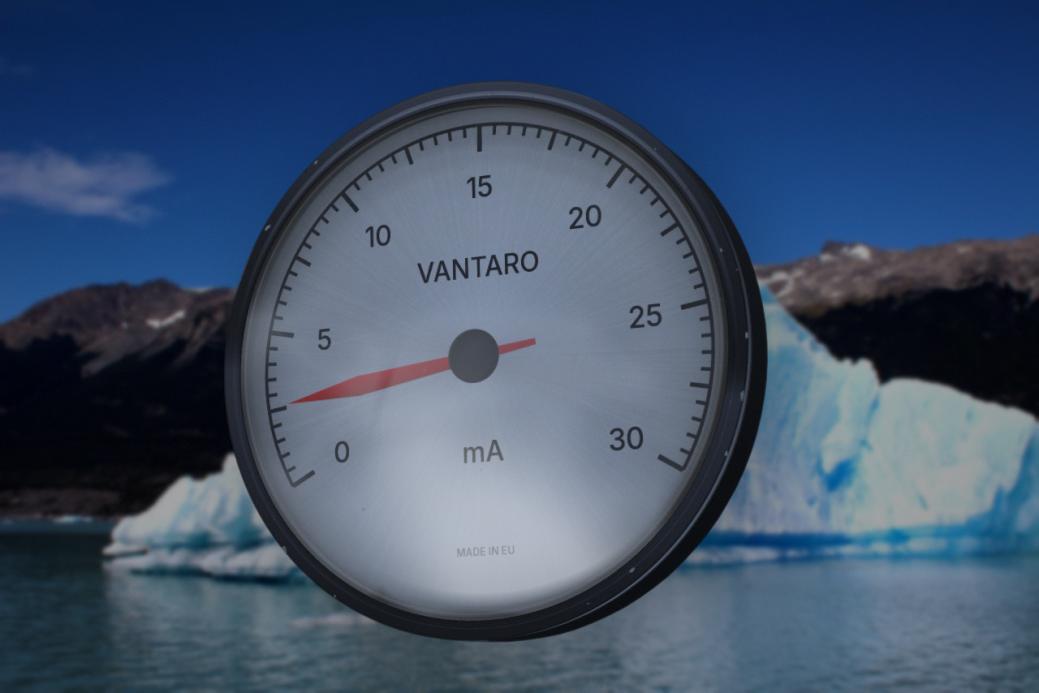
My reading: 2.5
